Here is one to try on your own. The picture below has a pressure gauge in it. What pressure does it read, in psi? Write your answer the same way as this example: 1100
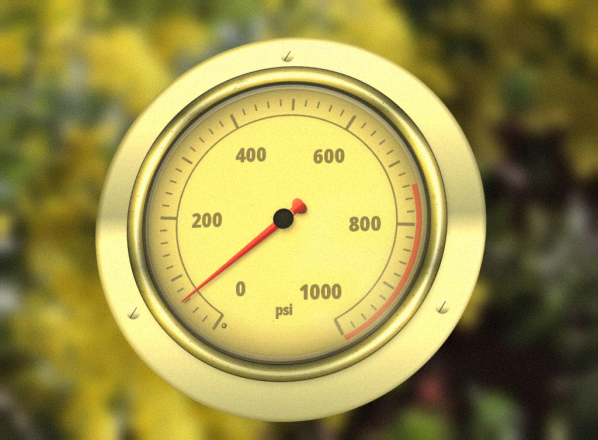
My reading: 60
